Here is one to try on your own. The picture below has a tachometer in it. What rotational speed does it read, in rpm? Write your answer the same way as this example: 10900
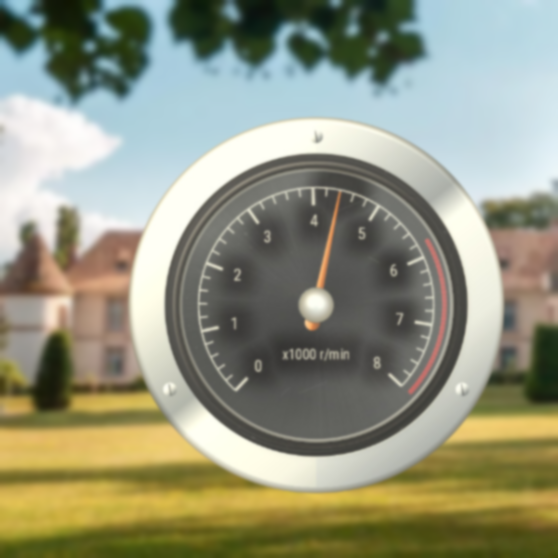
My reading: 4400
